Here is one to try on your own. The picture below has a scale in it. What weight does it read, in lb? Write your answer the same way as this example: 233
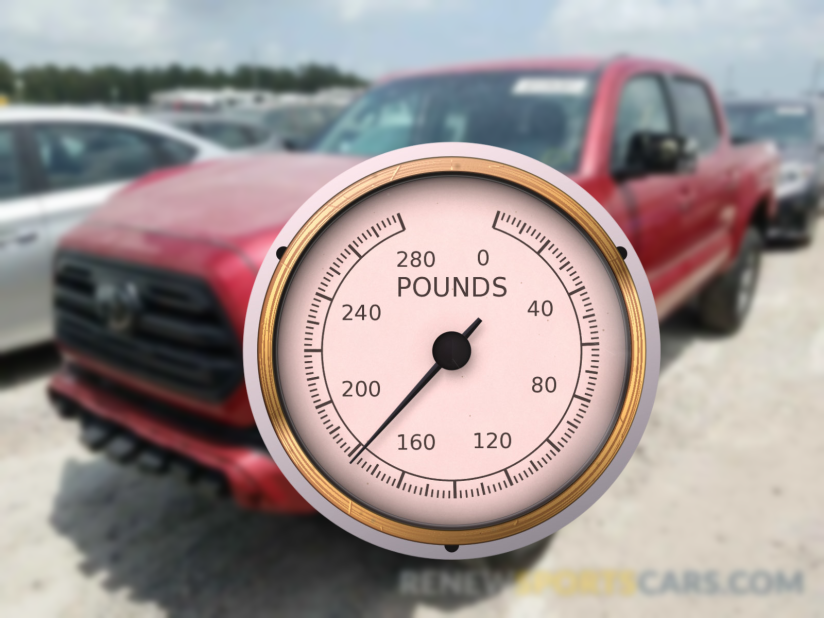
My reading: 178
